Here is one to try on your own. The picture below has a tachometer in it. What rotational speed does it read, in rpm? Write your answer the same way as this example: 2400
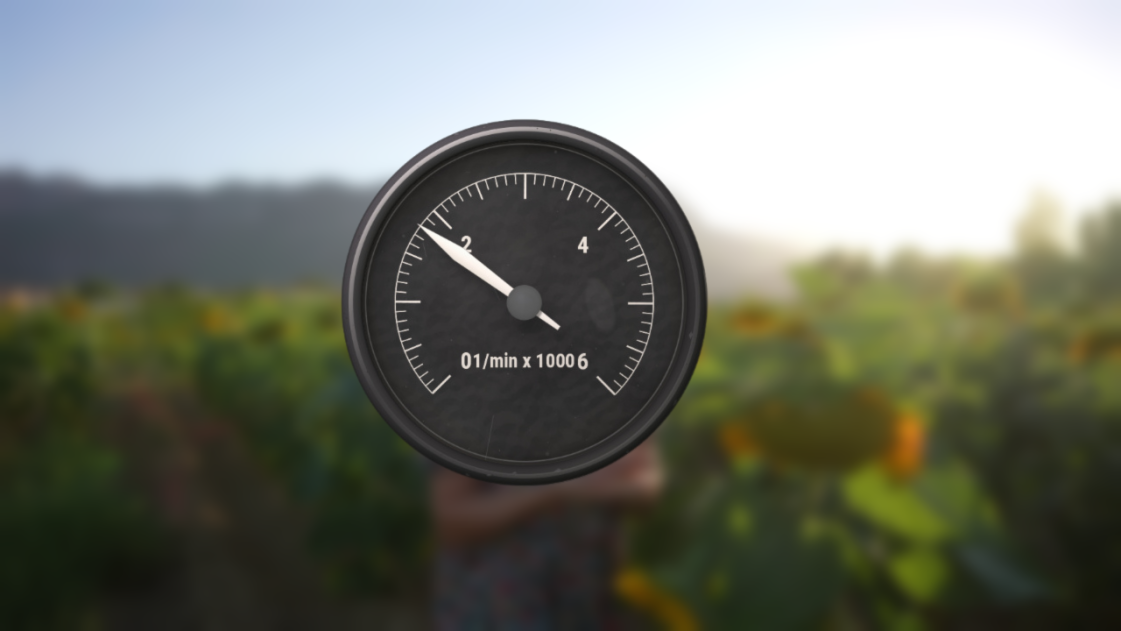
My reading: 1800
